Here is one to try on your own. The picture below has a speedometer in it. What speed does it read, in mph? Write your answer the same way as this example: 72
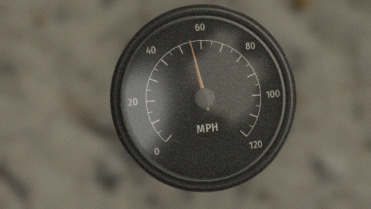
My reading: 55
